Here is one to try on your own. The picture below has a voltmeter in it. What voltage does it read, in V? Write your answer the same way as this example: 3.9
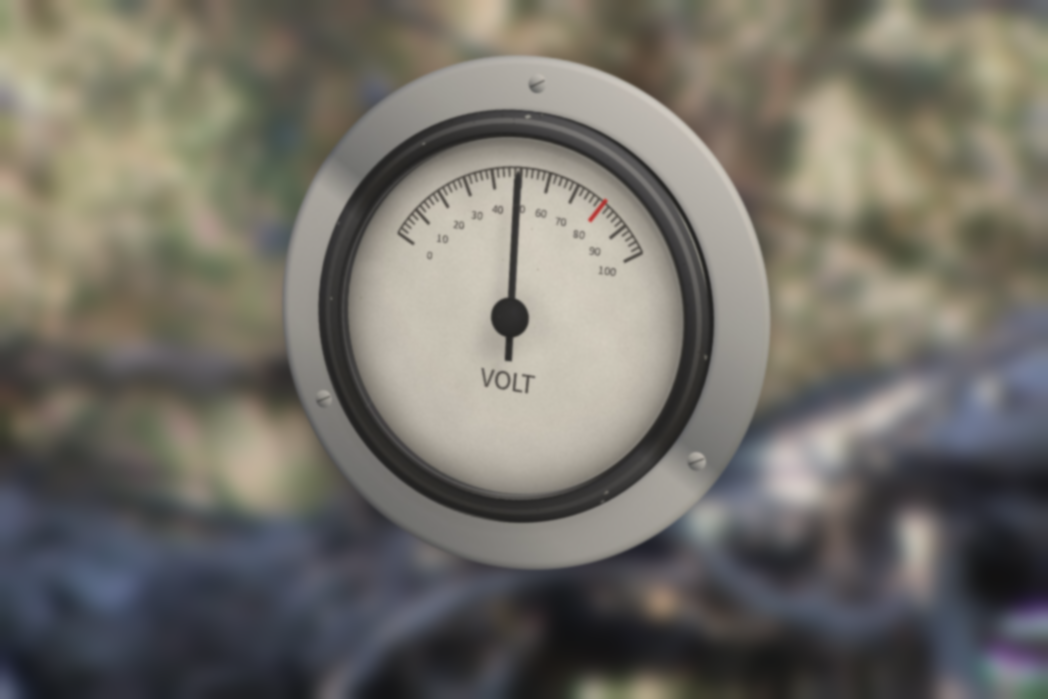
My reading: 50
